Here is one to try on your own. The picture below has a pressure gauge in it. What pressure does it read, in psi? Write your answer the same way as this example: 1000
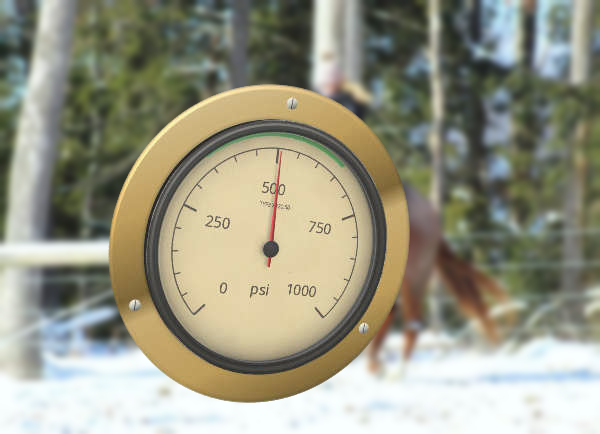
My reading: 500
